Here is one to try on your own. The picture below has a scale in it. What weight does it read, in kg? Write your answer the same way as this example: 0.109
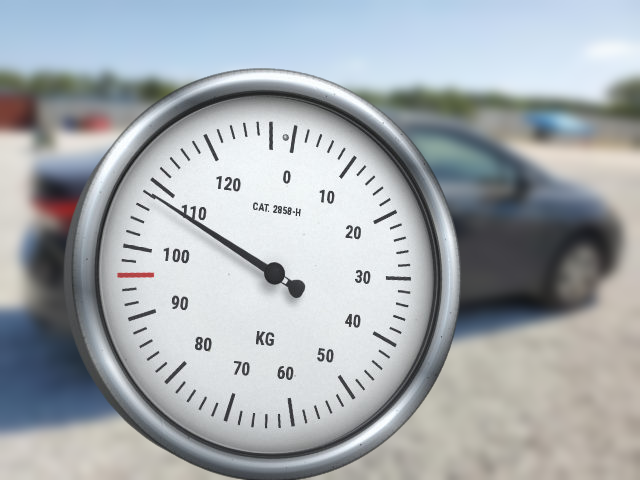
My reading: 108
